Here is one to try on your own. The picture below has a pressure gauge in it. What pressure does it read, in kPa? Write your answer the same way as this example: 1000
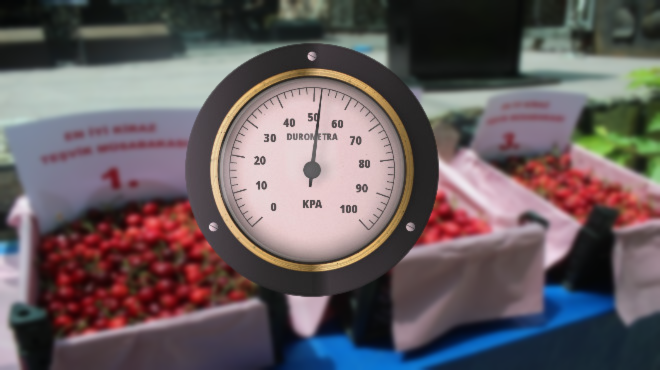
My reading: 52
